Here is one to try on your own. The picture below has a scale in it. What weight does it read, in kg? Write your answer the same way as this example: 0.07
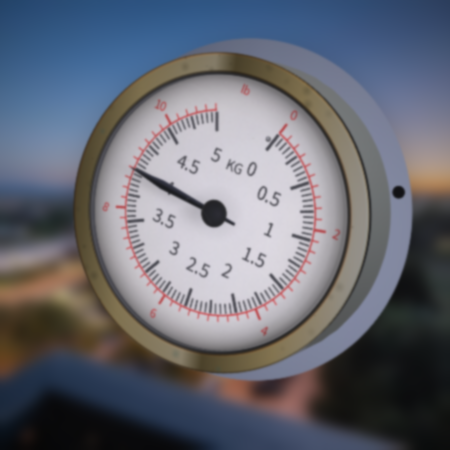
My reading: 4
